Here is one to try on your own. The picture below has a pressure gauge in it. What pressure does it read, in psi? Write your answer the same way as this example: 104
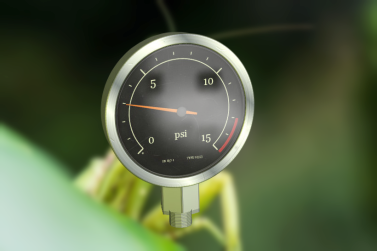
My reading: 3
